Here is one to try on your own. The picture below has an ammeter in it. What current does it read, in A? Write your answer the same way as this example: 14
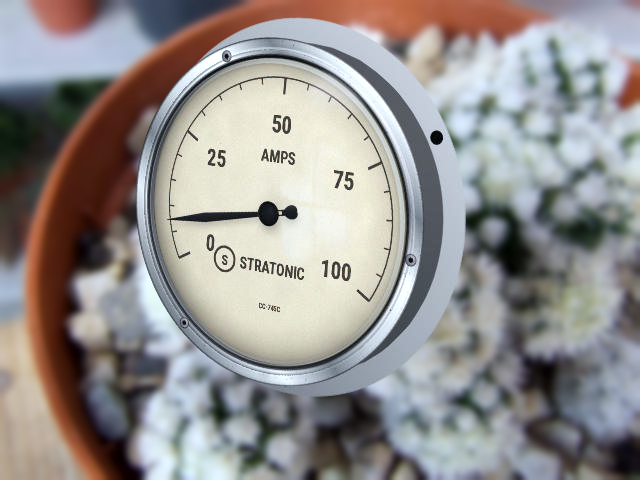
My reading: 7.5
